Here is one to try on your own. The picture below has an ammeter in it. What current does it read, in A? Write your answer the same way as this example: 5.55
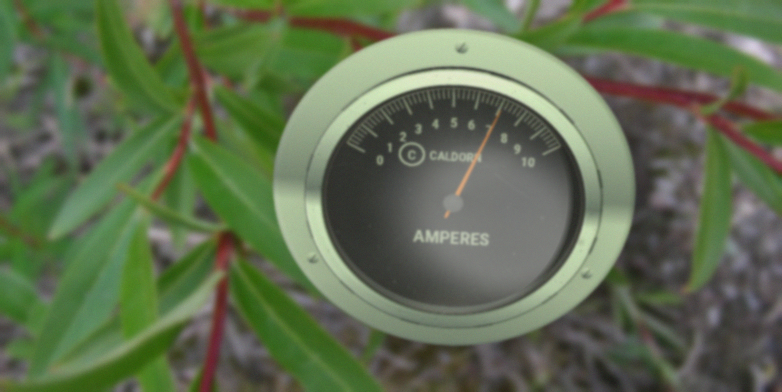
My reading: 7
